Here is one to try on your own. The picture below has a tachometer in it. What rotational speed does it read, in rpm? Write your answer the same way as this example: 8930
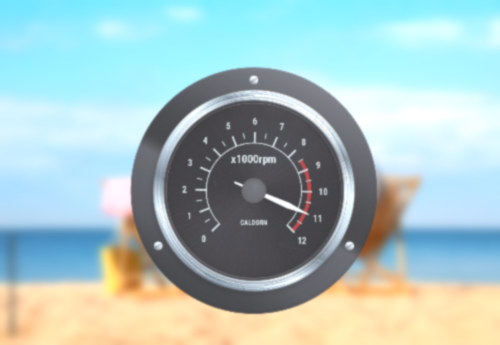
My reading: 11000
